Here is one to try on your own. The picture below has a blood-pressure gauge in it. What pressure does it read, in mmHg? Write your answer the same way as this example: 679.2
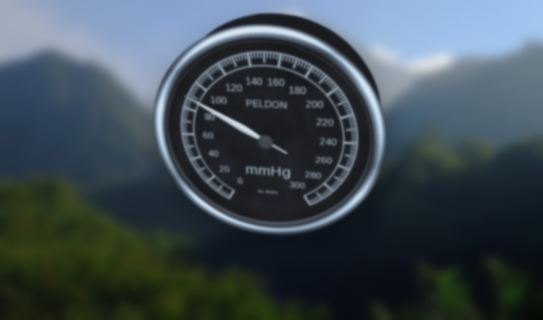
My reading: 90
